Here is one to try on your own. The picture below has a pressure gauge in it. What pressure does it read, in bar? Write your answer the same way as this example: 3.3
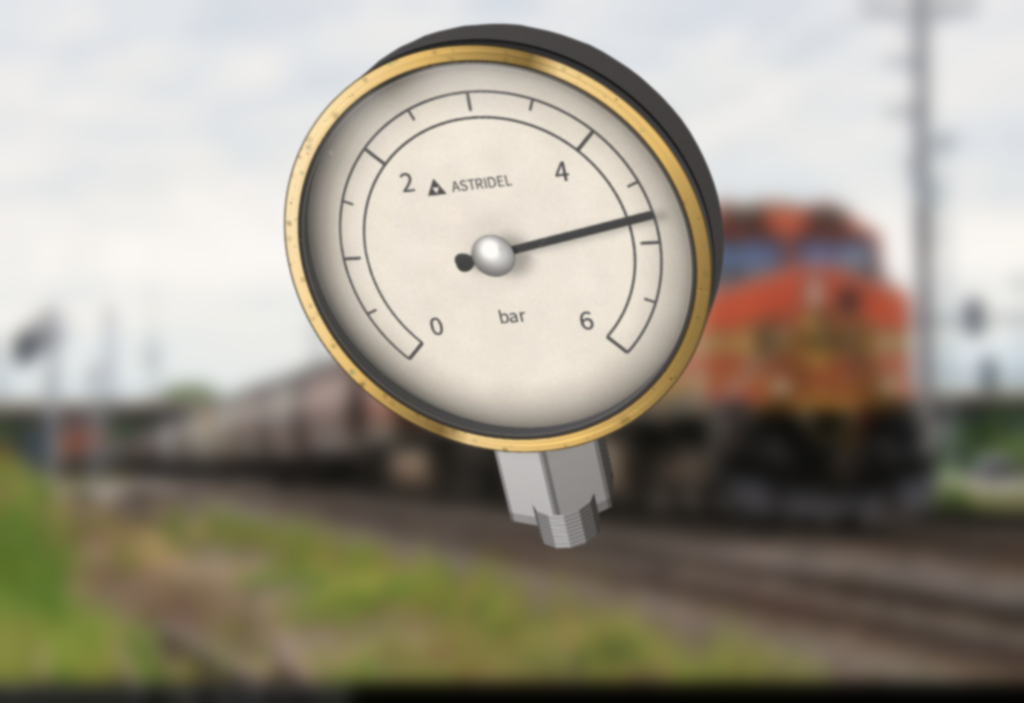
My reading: 4.75
